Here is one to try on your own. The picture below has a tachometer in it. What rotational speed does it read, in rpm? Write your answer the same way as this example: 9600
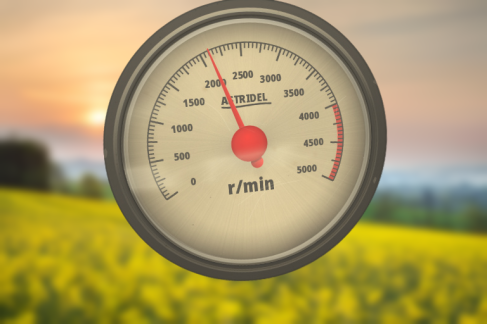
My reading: 2100
